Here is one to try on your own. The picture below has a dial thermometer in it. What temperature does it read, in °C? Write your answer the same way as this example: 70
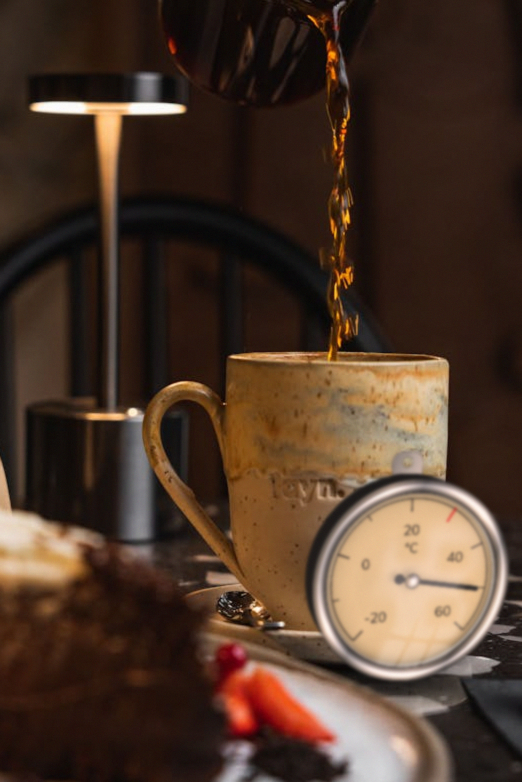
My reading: 50
